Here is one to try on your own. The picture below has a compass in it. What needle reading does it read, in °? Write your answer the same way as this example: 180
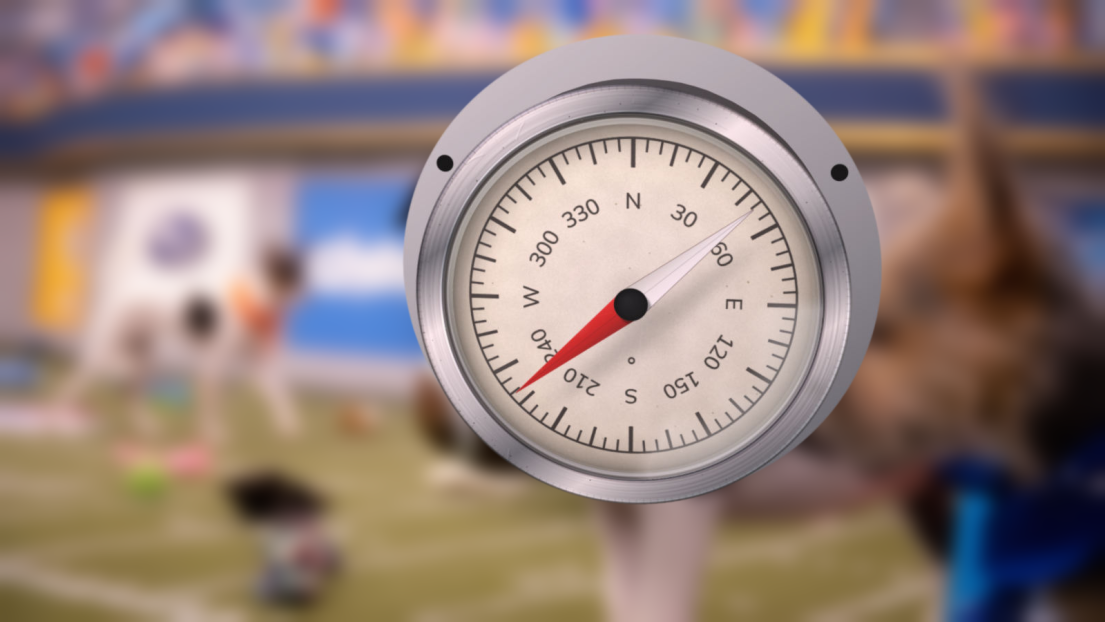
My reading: 230
